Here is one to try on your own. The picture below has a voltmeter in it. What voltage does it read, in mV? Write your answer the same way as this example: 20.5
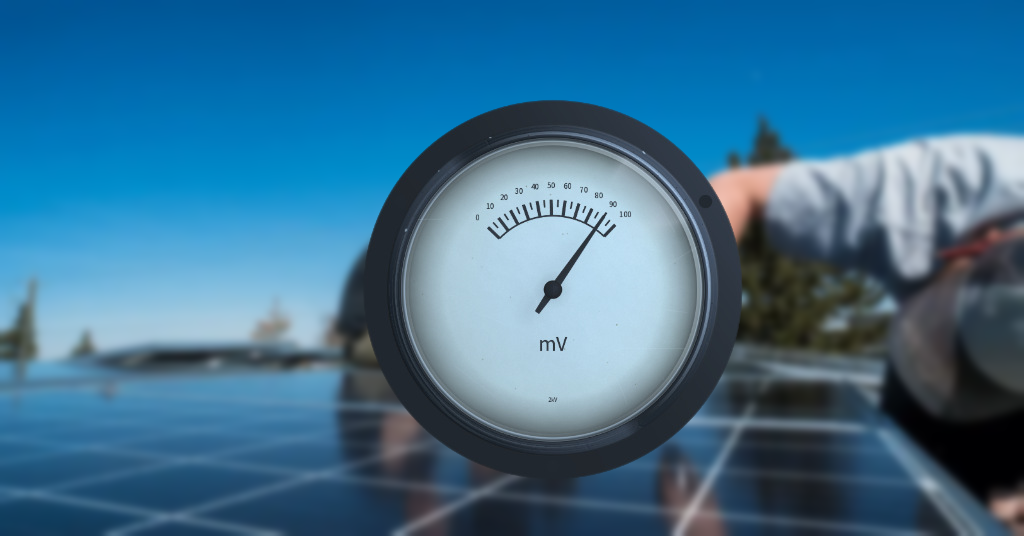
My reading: 90
